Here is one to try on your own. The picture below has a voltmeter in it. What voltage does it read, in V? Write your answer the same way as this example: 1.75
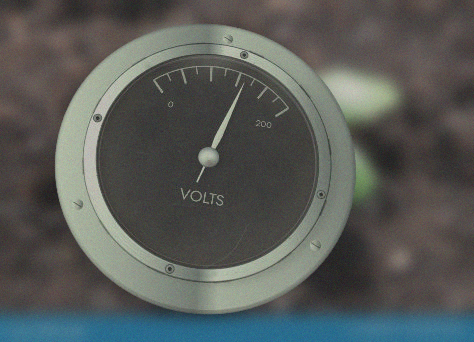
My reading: 130
